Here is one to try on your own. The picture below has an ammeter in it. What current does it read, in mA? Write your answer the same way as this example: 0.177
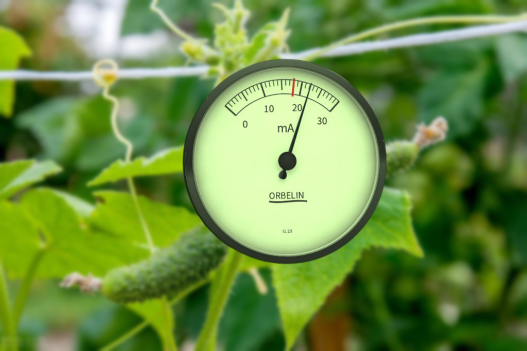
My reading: 22
